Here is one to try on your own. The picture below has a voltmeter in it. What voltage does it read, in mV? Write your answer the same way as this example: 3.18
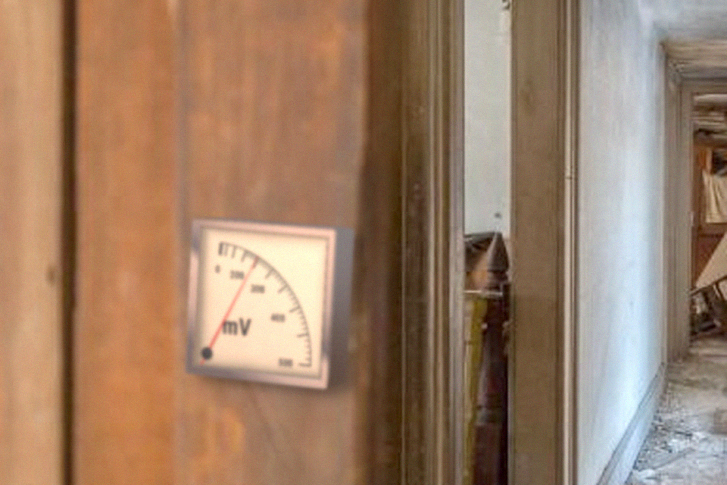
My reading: 250
